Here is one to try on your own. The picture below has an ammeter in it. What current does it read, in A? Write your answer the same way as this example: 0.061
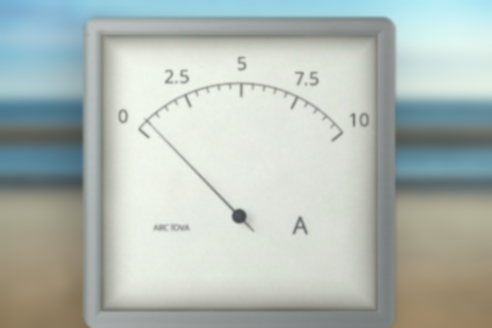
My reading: 0.5
